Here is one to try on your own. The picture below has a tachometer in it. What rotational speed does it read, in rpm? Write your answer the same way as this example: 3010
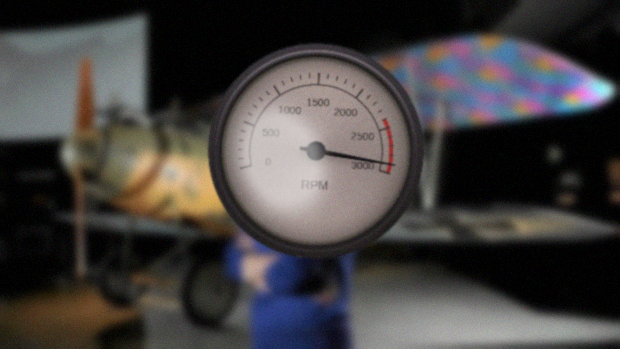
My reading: 2900
